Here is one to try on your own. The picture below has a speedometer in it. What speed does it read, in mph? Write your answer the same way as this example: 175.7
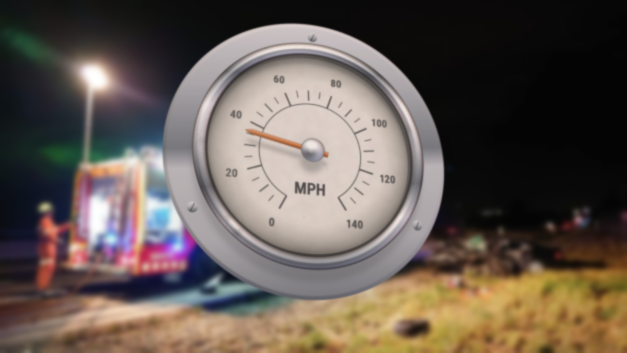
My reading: 35
